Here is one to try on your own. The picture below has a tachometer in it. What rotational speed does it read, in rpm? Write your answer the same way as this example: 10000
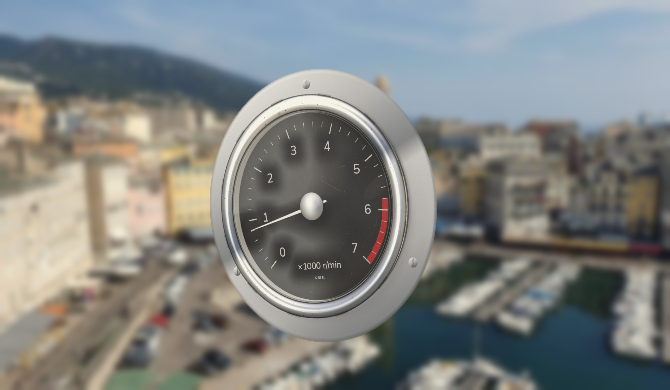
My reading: 800
